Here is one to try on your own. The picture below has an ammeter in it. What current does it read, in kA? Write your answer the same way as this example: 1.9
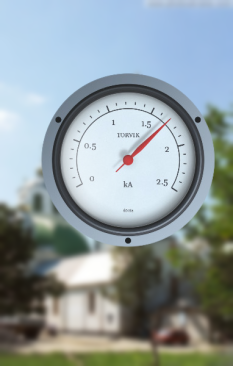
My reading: 1.7
